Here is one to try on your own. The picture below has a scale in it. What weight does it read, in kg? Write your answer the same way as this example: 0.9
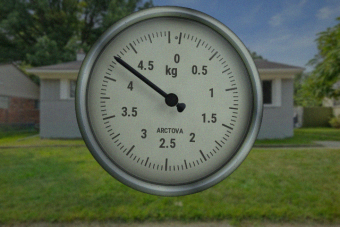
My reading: 4.25
